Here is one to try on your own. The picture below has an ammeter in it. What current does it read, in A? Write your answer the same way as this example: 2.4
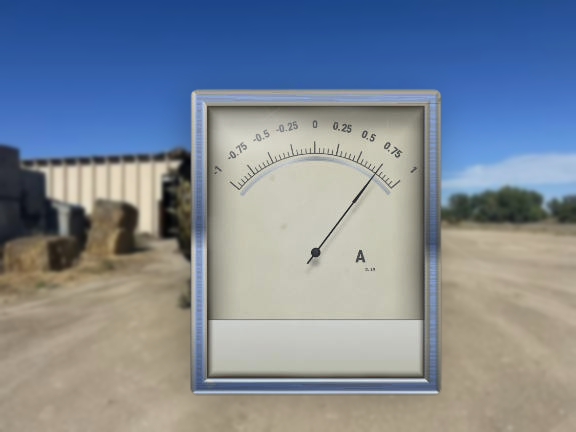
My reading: 0.75
